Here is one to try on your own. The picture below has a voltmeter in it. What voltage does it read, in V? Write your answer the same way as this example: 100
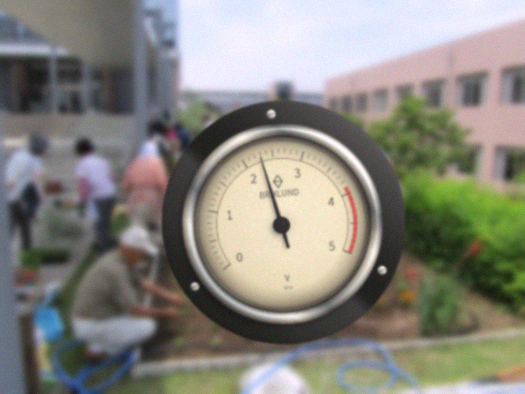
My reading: 2.3
